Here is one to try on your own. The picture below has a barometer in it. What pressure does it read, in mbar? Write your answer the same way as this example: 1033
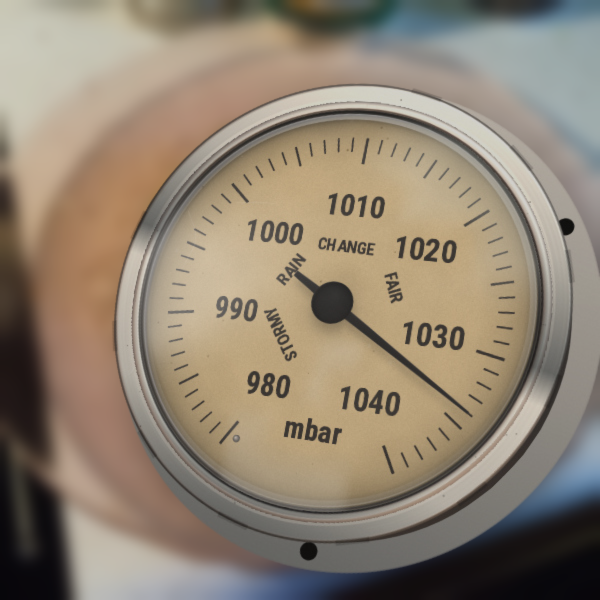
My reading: 1034
